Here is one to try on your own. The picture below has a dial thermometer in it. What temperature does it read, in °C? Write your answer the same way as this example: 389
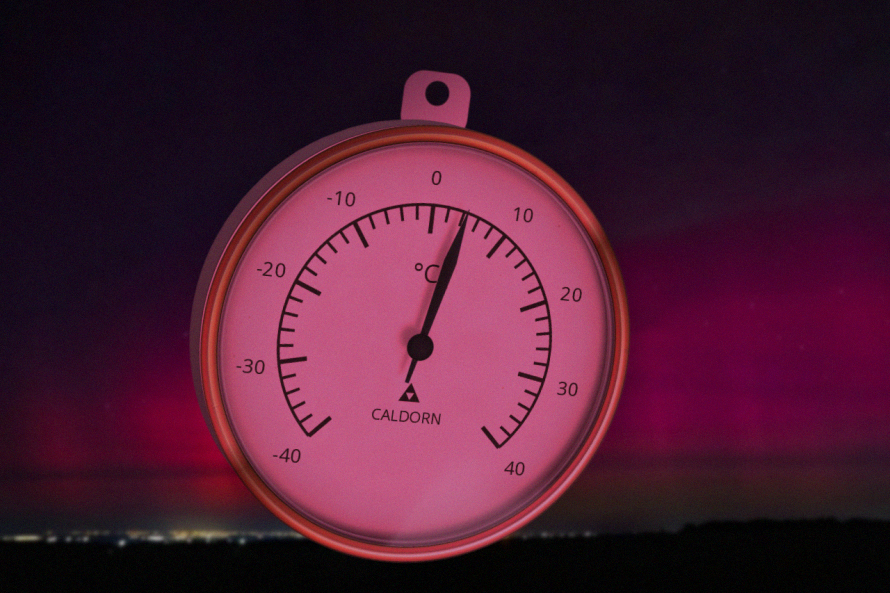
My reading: 4
